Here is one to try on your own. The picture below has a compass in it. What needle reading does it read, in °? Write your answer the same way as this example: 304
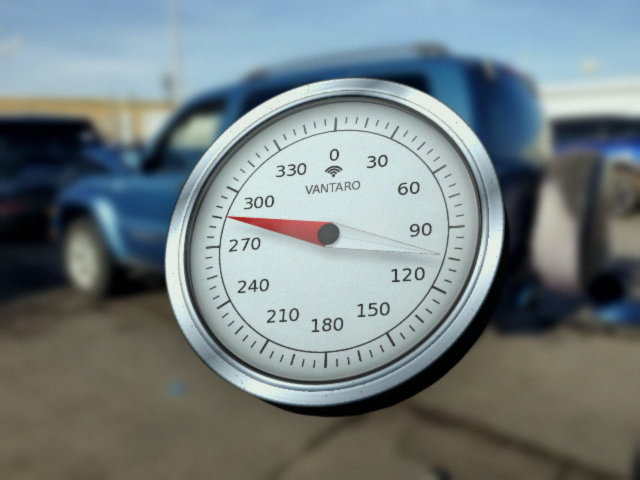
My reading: 285
